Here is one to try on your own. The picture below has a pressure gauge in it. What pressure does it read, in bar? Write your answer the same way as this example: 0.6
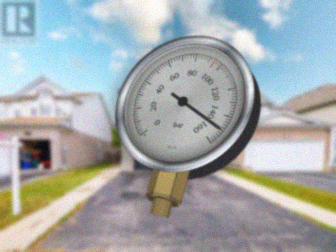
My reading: 150
